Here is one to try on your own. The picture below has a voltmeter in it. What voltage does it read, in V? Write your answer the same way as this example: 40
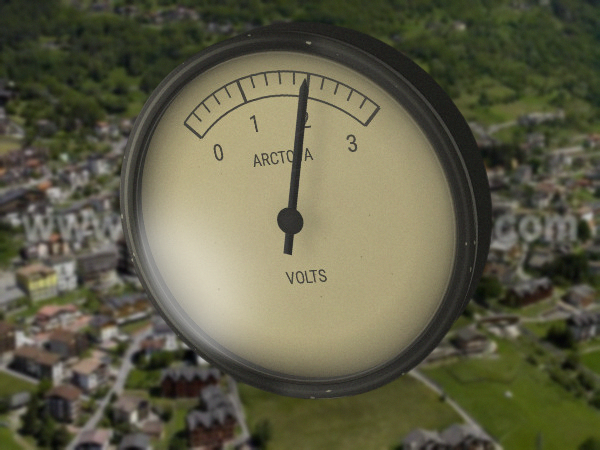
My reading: 2
